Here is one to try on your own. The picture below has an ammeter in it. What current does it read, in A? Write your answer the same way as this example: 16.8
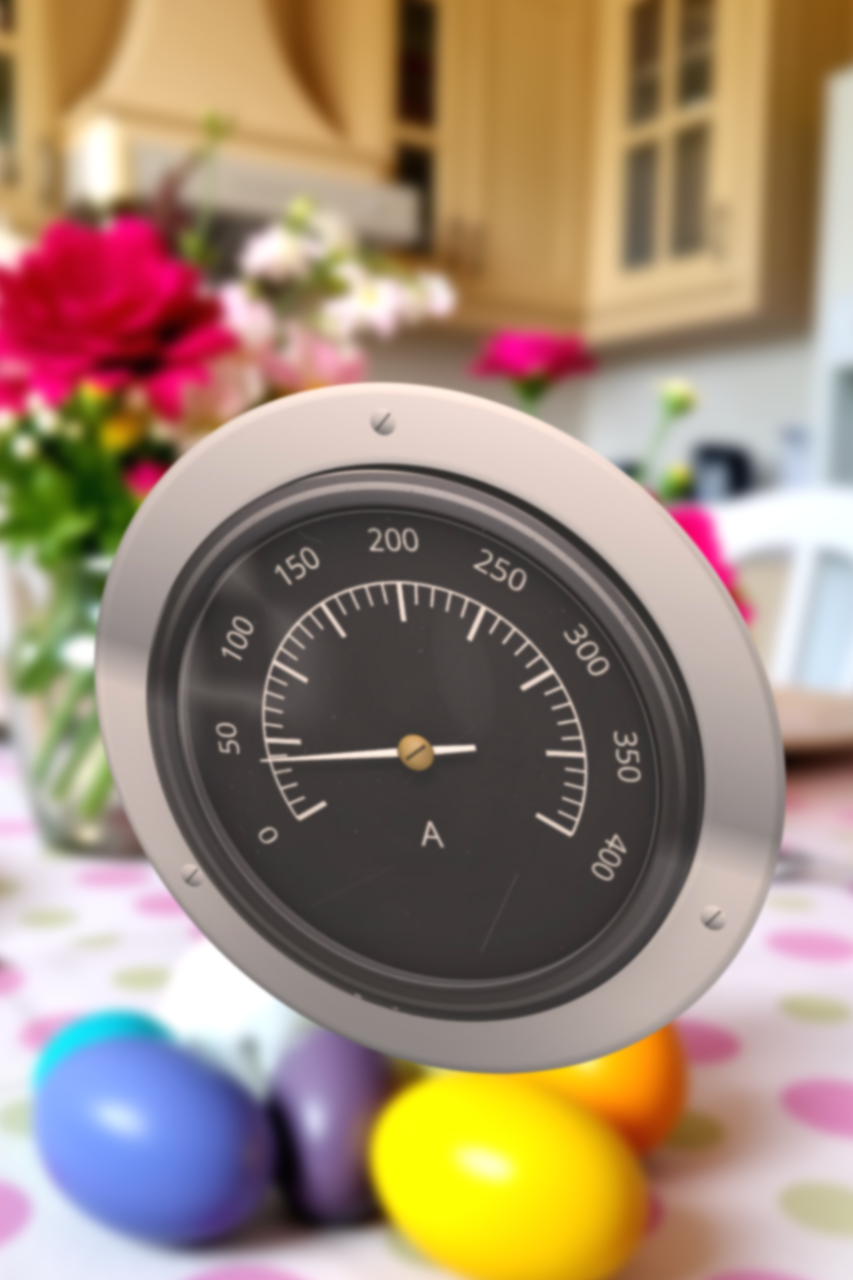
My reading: 40
